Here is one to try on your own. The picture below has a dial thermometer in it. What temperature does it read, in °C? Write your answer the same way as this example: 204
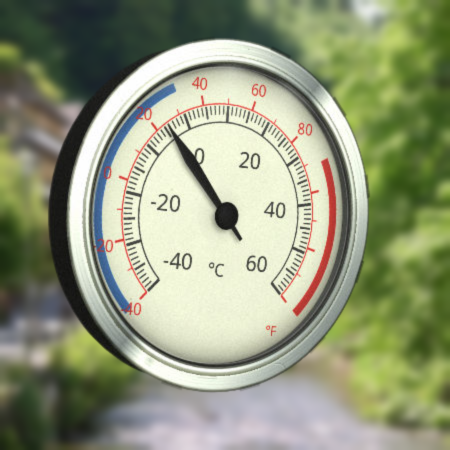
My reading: -5
